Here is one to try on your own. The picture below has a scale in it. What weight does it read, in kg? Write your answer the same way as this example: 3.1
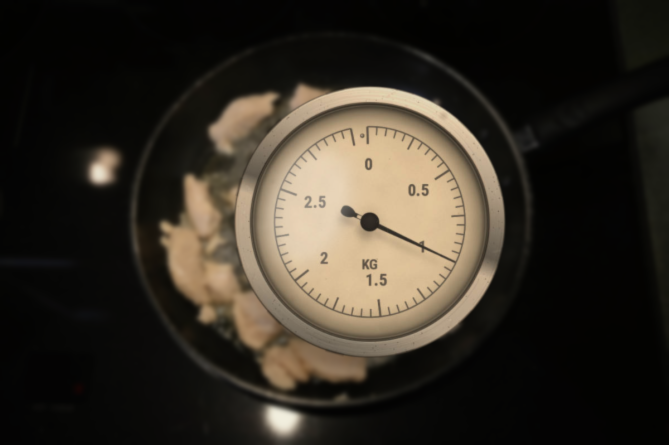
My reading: 1
